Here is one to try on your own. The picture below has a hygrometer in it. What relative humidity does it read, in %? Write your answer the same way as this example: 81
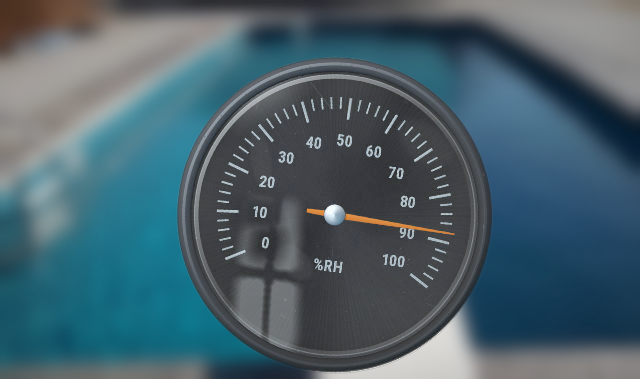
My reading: 88
